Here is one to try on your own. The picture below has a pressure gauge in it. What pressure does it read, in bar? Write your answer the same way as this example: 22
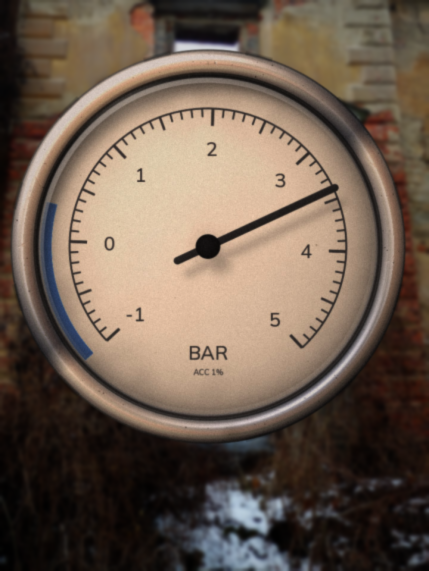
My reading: 3.4
